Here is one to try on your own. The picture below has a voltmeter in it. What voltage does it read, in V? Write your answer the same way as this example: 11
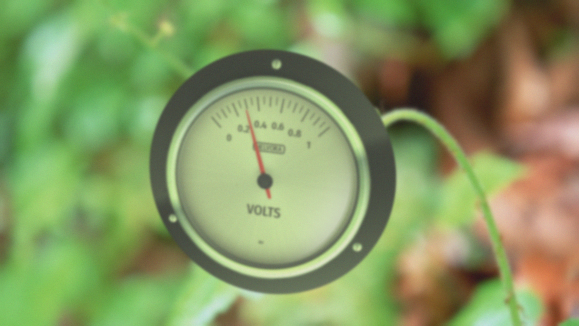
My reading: 0.3
